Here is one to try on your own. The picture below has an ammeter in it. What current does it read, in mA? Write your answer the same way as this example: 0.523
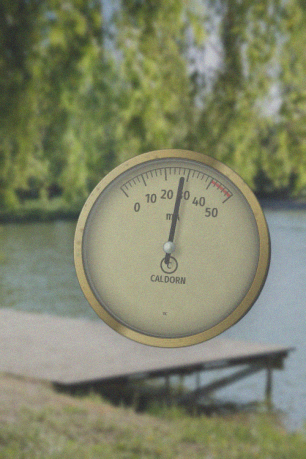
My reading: 28
